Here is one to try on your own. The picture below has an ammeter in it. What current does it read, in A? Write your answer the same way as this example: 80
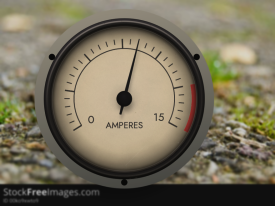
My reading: 8.5
